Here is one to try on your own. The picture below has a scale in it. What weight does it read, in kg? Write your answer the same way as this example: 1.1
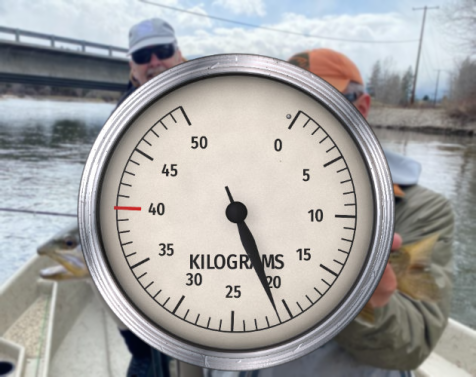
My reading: 21
